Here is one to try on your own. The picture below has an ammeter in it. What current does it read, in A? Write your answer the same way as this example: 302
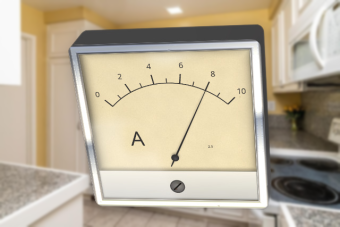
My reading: 8
